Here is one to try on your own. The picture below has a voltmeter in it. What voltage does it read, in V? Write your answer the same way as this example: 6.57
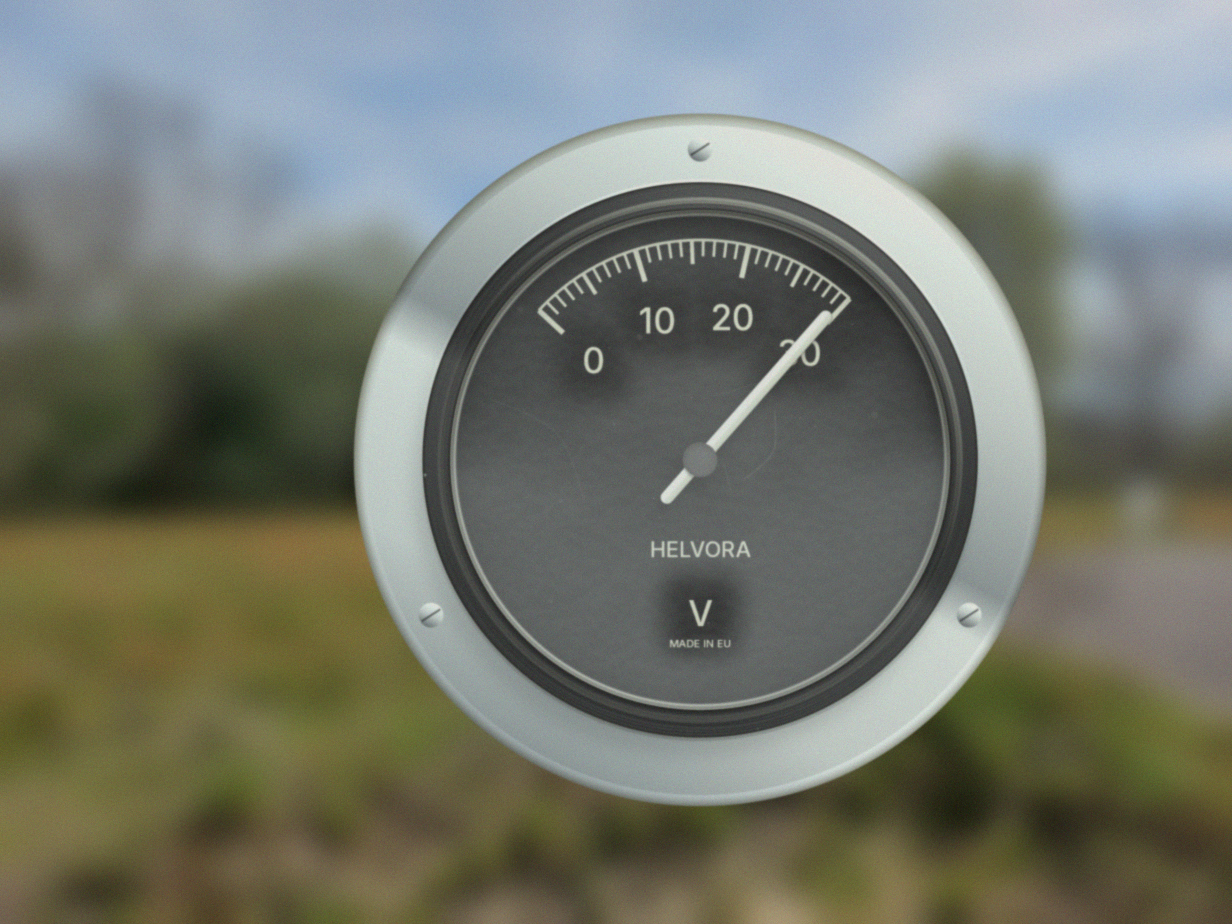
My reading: 29.5
